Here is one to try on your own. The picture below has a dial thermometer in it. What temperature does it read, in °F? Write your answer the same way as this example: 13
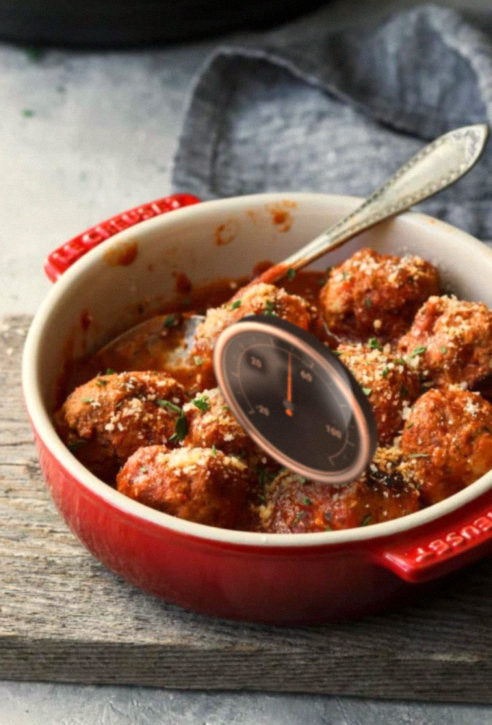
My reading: 50
